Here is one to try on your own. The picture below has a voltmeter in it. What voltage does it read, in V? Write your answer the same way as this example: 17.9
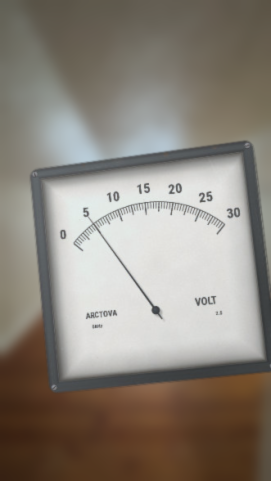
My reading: 5
